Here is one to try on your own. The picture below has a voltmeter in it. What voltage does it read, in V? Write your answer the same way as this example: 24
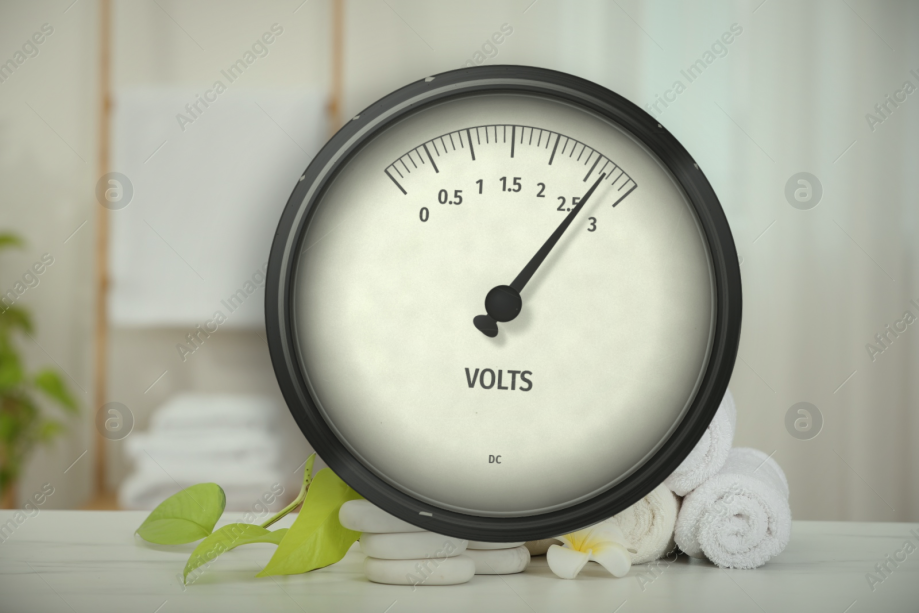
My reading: 2.65
